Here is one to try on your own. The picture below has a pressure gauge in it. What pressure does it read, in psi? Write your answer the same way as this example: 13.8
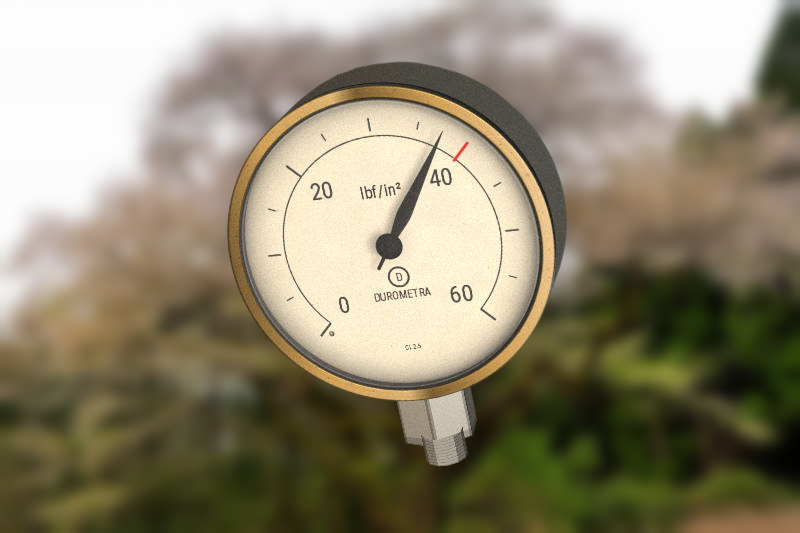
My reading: 37.5
